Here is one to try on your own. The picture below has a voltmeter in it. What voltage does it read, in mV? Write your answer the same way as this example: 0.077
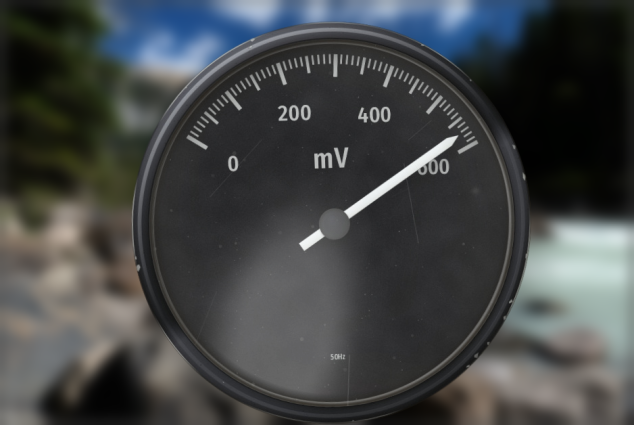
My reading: 570
